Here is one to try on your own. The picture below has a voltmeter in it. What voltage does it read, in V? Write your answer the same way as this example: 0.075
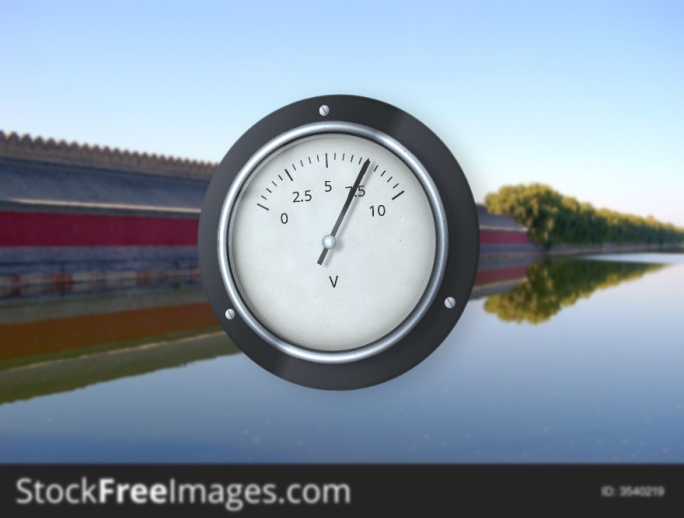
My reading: 7.5
